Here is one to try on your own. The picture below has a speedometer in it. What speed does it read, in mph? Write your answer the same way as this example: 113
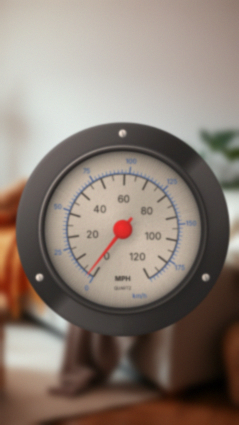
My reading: 2.5
